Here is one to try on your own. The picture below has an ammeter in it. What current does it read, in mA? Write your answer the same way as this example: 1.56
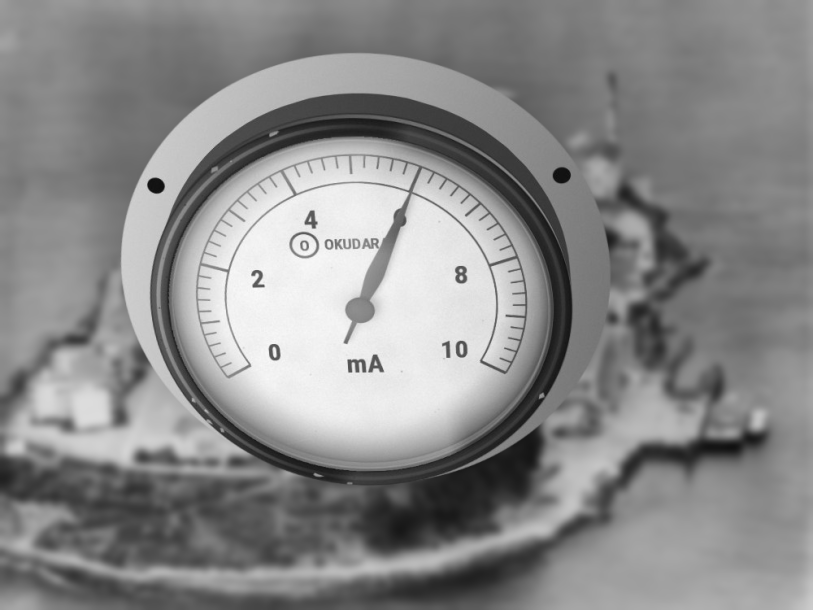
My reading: 6
